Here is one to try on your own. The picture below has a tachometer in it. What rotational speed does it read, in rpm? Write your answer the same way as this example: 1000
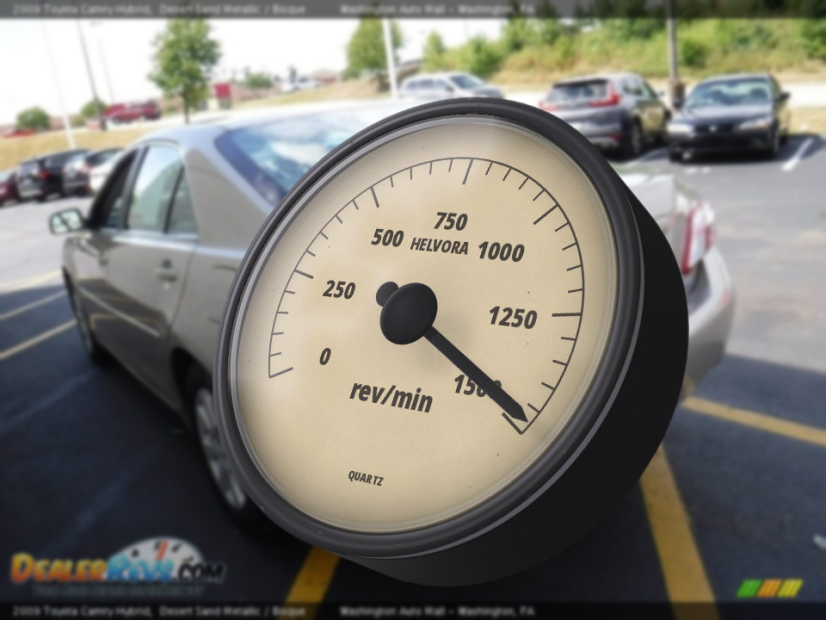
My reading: 1475
